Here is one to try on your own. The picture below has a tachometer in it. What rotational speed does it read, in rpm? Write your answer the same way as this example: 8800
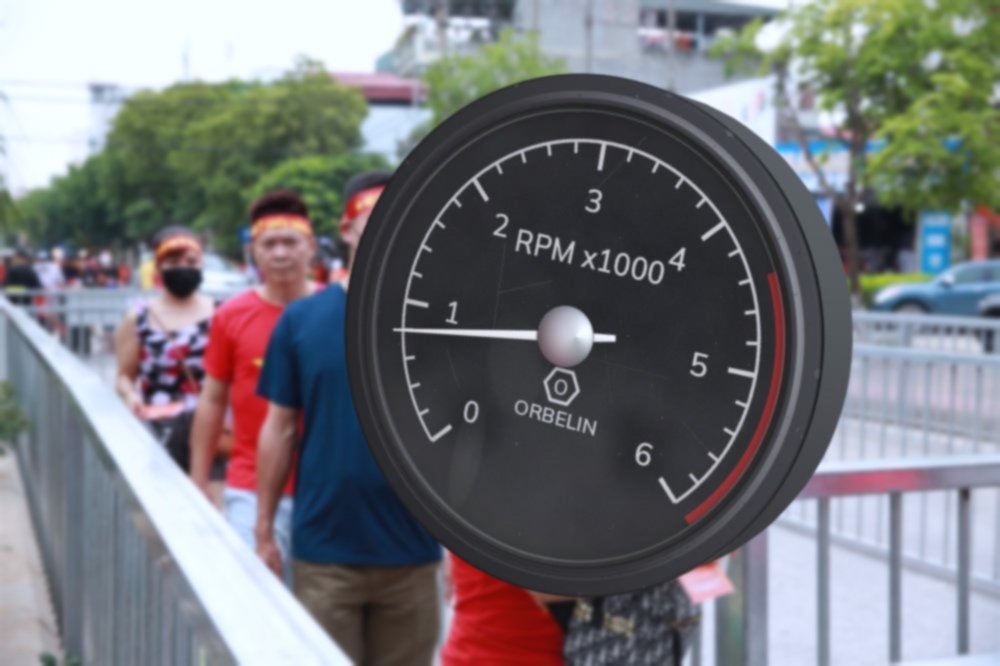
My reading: 800
